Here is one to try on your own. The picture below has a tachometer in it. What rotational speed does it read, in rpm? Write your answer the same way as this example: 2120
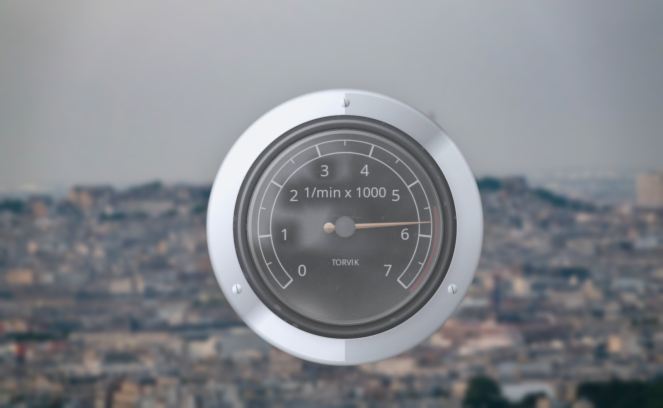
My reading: 5750
